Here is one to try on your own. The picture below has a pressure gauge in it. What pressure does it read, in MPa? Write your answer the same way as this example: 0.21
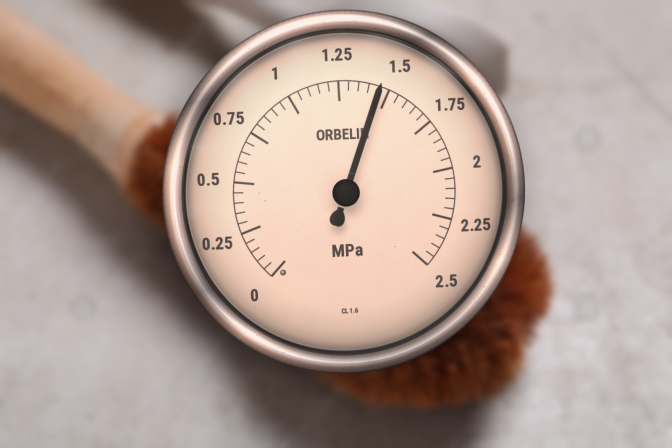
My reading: 1.45
